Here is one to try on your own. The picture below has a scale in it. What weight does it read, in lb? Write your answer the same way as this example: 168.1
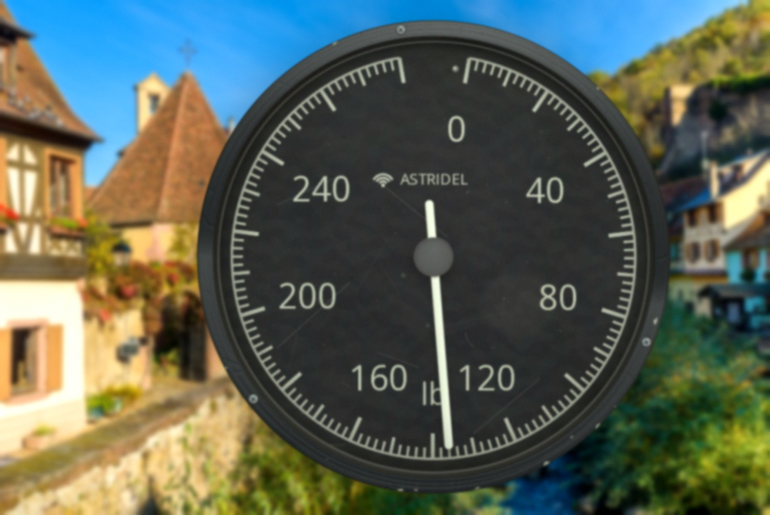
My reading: 136
